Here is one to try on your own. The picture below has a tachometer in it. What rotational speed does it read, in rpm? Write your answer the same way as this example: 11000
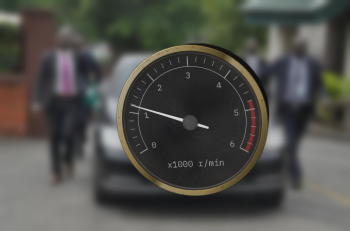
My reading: 1200
